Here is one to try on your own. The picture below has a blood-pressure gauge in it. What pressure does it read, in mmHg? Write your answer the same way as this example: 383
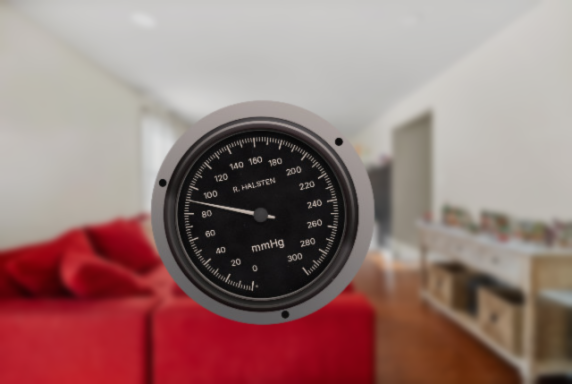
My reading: 90
